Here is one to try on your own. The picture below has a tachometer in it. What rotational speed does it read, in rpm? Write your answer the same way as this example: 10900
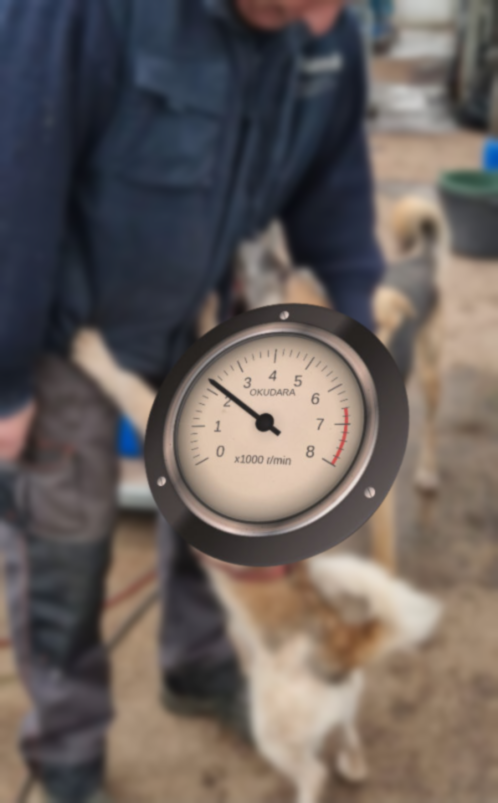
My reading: 2200
